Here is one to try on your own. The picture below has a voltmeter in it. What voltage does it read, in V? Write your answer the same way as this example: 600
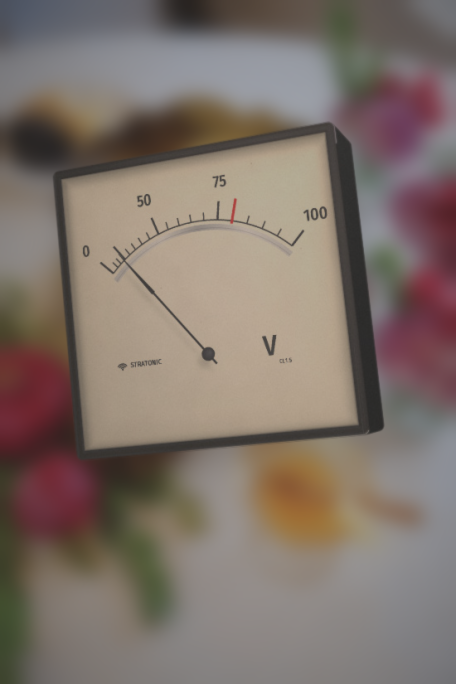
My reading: 25
